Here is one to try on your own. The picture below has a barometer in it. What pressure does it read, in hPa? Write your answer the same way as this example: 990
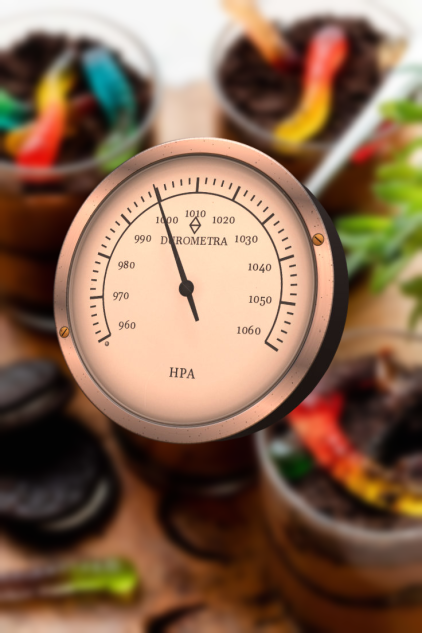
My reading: 1000
